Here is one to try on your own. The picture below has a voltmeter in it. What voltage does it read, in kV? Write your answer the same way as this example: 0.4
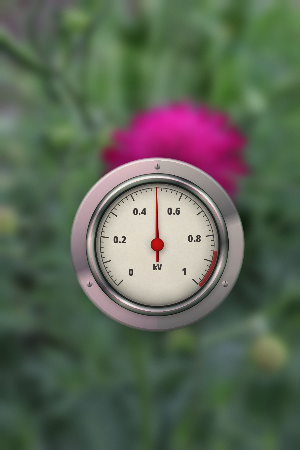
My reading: 0.5
